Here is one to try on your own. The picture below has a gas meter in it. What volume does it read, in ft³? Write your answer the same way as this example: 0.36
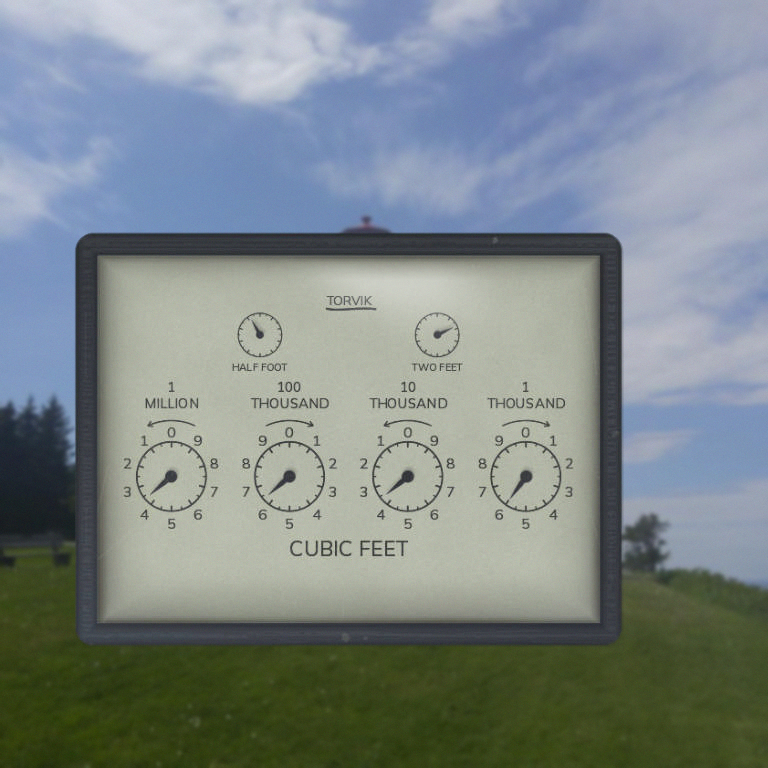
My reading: 363600
